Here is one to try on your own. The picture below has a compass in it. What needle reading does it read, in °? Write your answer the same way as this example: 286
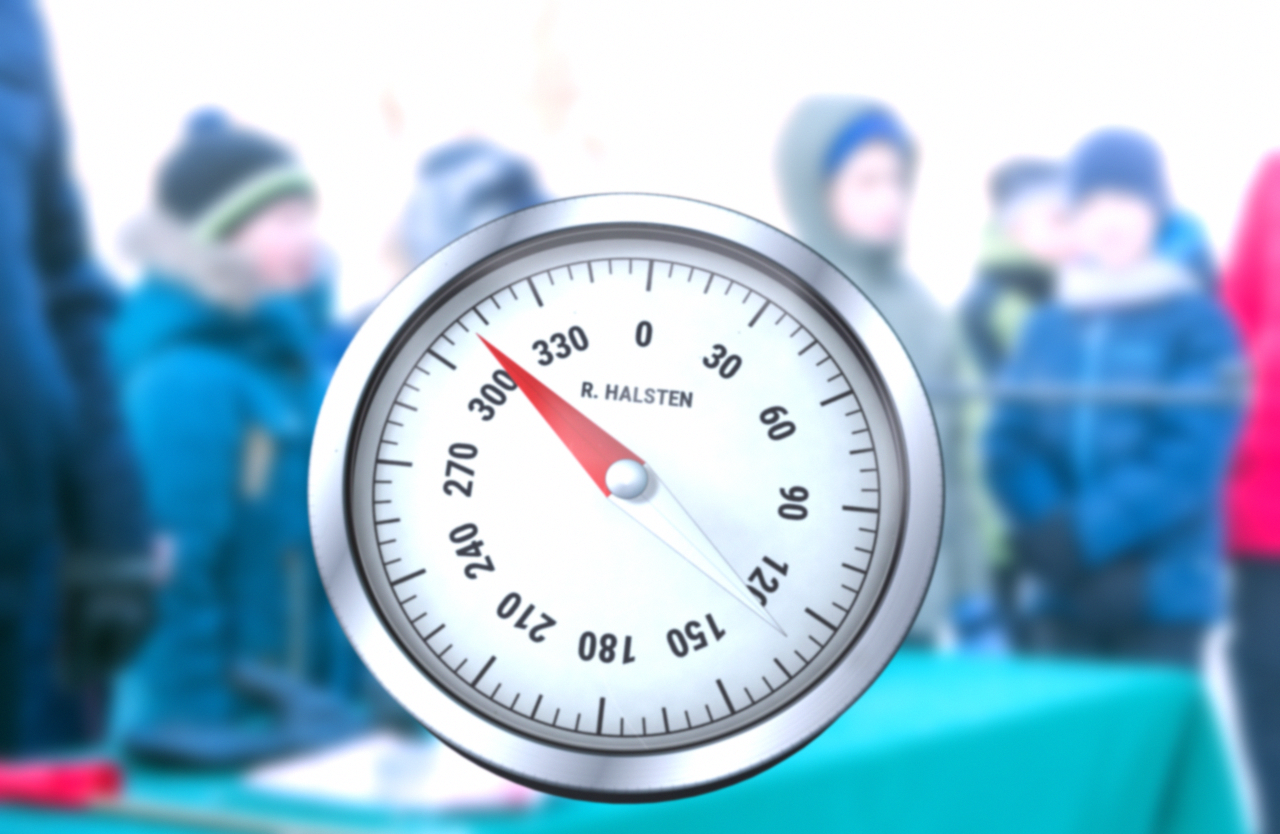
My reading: 310
